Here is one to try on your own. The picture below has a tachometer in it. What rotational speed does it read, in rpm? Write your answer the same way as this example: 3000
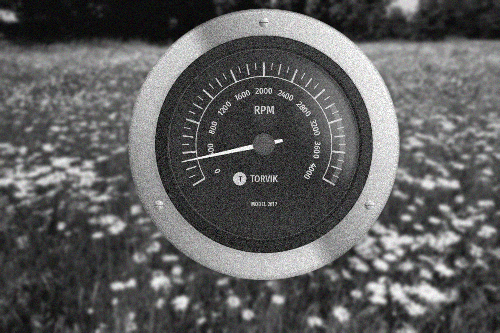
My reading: 300
